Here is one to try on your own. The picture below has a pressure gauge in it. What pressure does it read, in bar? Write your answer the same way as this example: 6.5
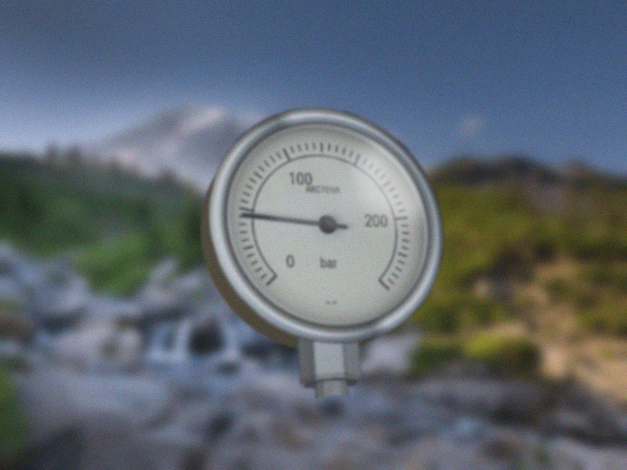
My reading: 45
